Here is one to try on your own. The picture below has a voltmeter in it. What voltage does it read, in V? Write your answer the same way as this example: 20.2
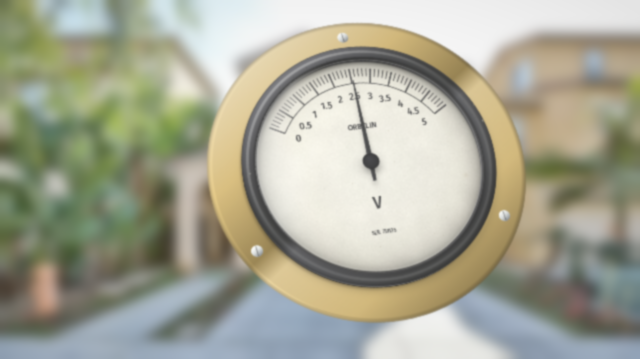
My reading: 2.5
